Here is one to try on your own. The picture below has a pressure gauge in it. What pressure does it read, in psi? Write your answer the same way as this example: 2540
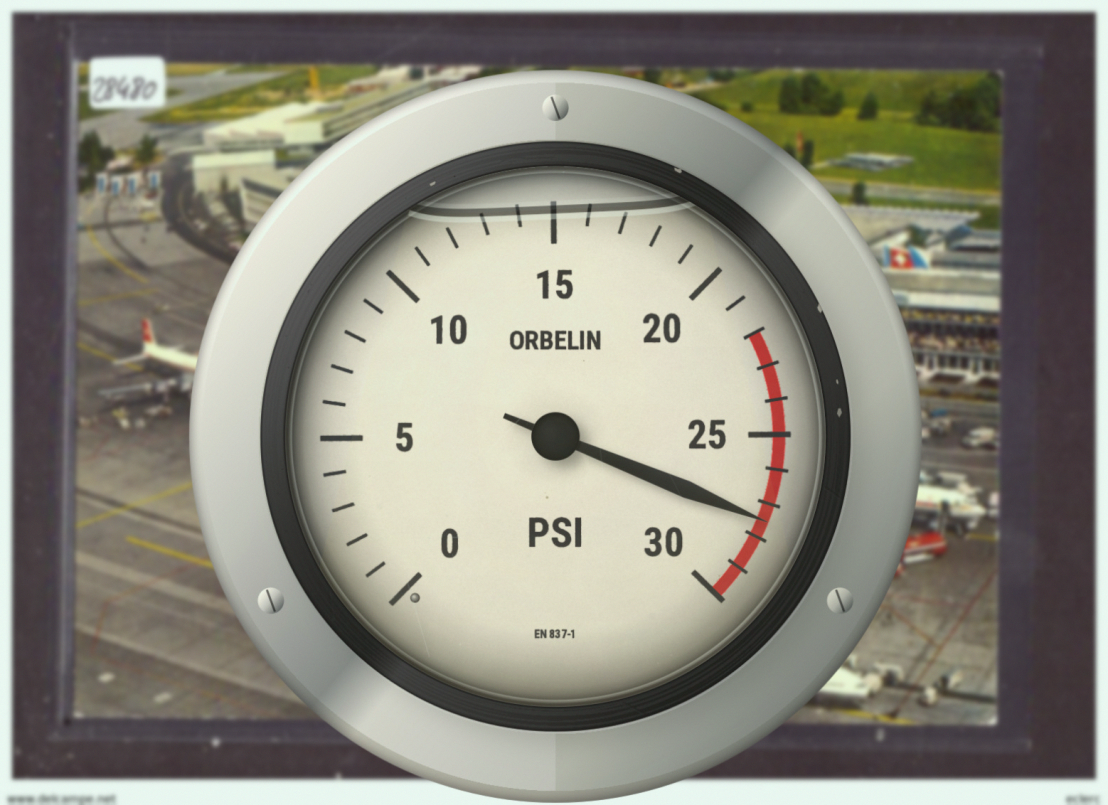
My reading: 27.5
